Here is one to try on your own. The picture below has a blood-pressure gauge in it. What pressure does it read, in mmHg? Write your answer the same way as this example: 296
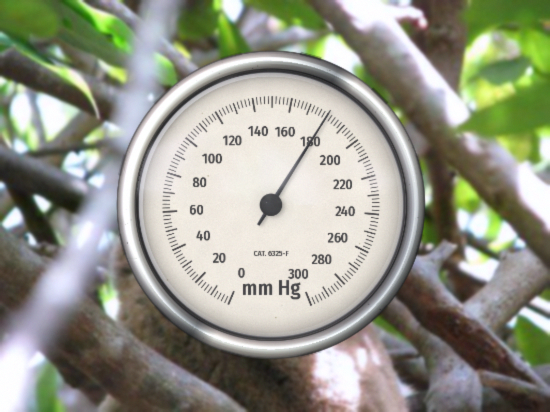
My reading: 180
